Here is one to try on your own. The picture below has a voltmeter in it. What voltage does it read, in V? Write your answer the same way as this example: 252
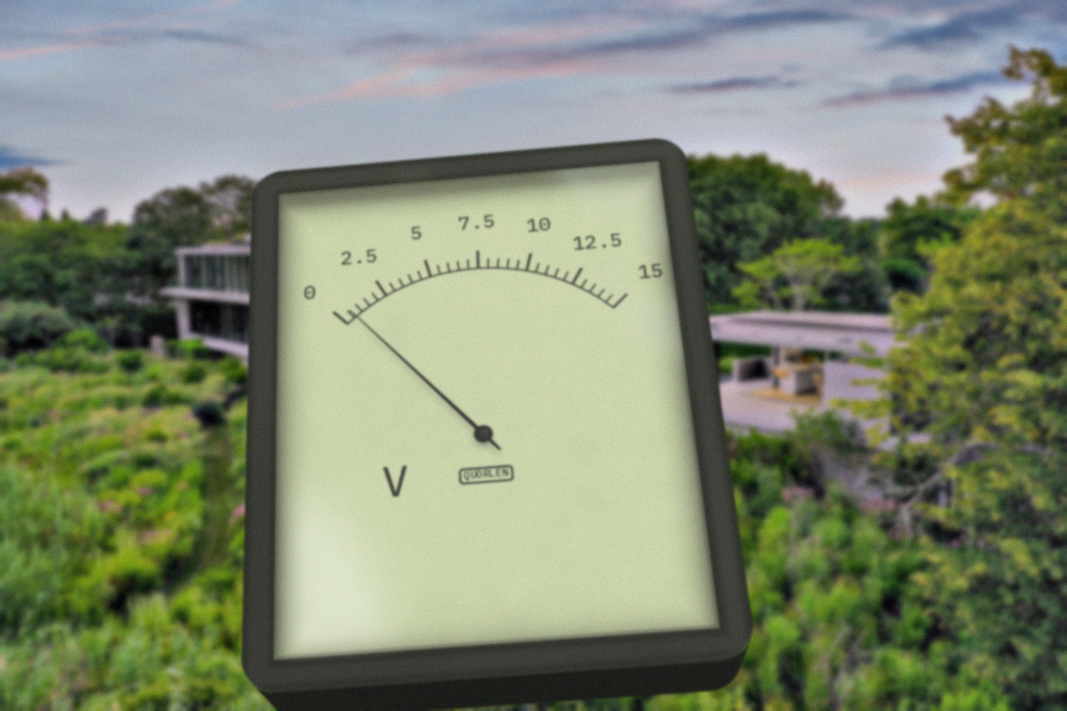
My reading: 0.5
